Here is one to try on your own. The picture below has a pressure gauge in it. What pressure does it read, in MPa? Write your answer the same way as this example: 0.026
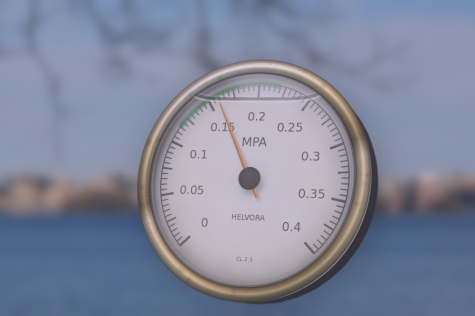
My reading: 0.16
